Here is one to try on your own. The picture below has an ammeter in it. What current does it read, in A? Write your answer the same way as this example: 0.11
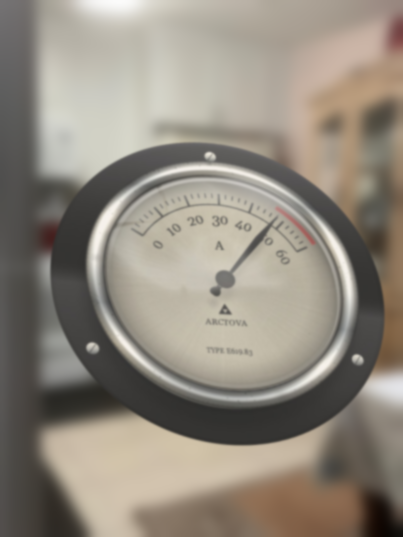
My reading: 48
